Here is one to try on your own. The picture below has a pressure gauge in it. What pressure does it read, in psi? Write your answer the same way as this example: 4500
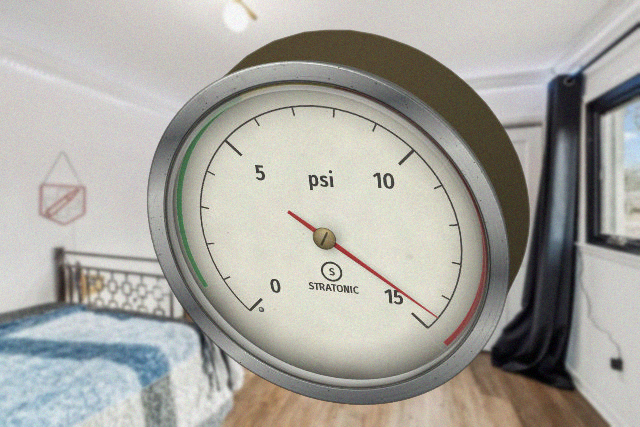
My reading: 14.5
